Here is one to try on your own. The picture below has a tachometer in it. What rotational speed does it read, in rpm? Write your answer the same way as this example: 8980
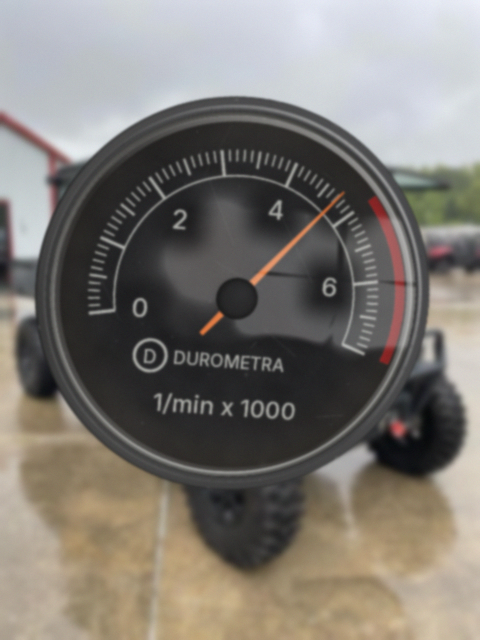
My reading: 4700
